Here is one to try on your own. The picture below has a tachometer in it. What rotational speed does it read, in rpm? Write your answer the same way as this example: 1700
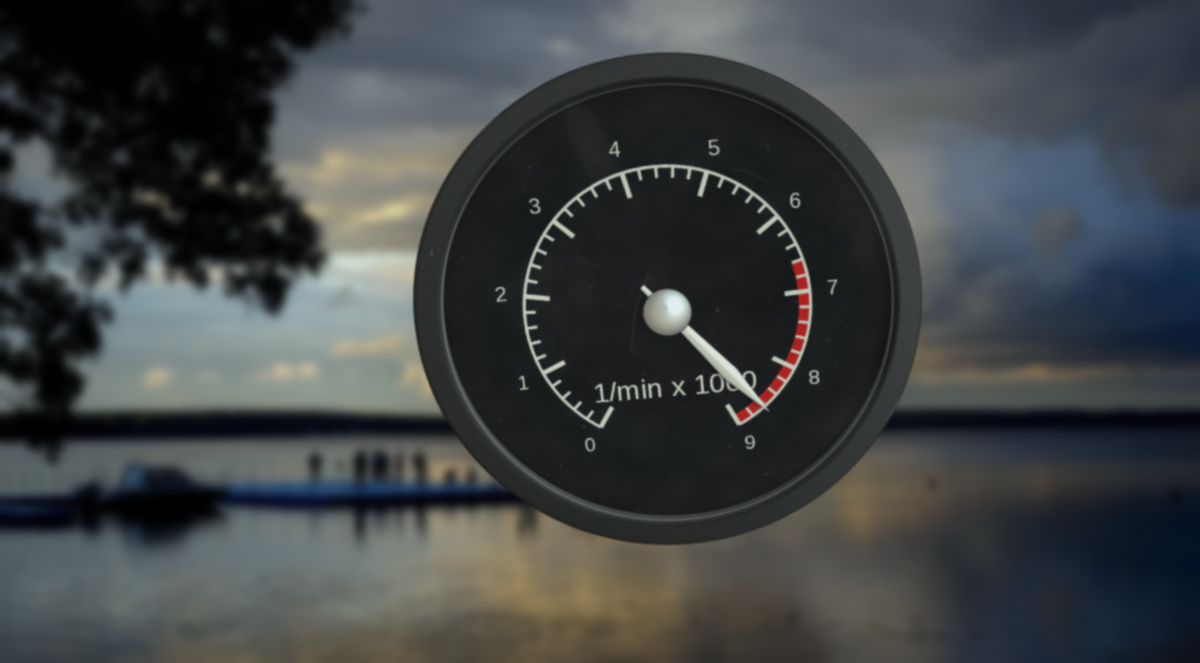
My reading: 8600
